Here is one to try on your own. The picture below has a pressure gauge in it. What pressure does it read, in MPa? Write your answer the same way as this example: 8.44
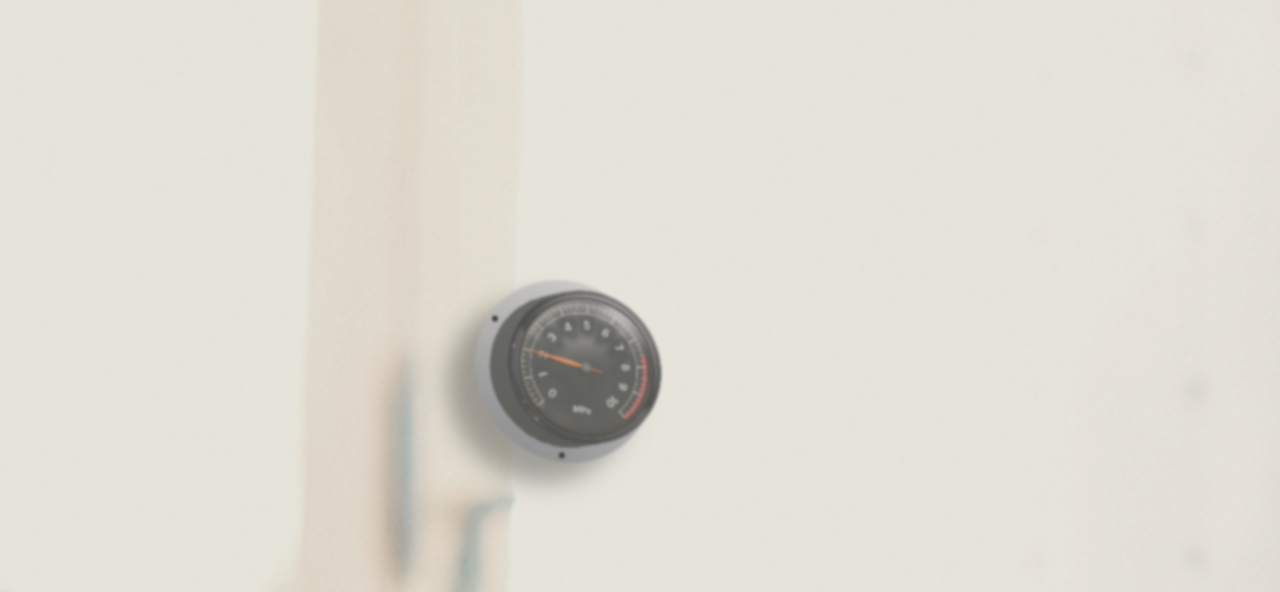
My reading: 2
